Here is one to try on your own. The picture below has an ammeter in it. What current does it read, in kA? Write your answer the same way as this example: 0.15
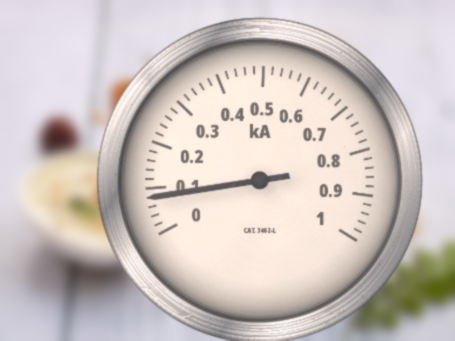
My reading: 0.08
